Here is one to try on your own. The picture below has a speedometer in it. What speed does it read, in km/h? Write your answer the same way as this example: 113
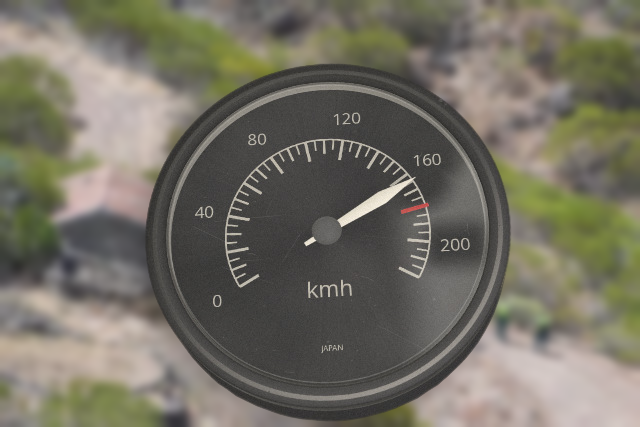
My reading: 165
